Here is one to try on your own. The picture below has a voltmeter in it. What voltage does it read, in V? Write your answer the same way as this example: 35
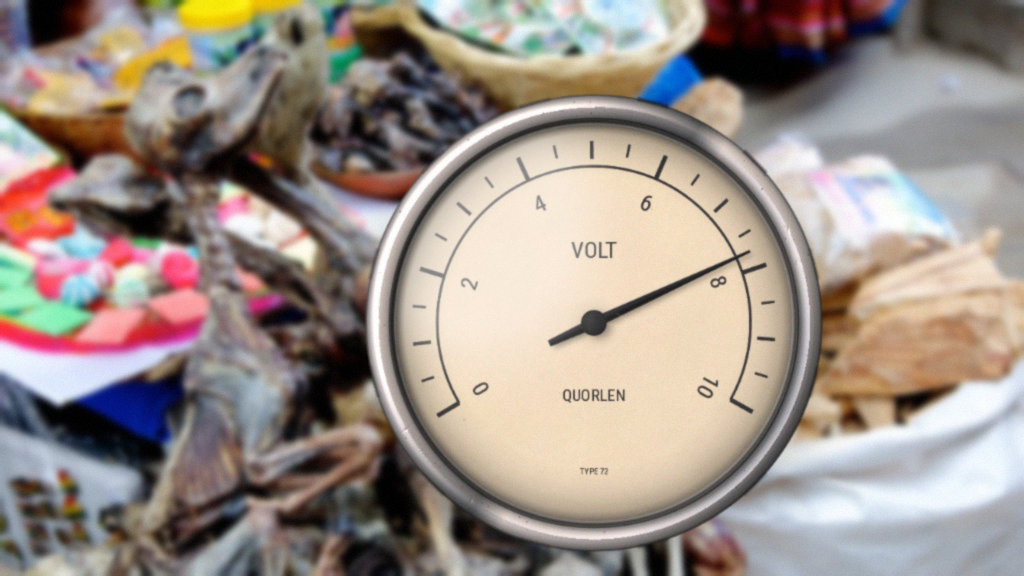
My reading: 7.75
